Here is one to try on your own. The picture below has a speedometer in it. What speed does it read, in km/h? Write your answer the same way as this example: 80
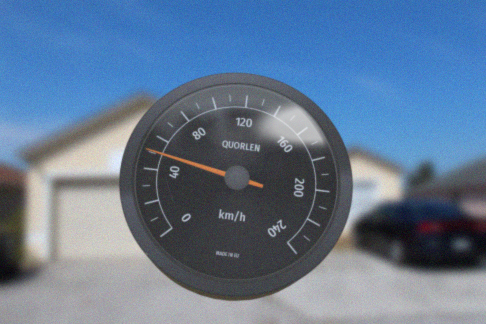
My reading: 50
